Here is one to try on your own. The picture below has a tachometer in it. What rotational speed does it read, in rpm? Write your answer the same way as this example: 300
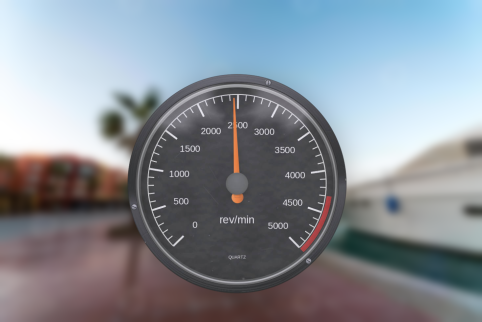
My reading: 2450
